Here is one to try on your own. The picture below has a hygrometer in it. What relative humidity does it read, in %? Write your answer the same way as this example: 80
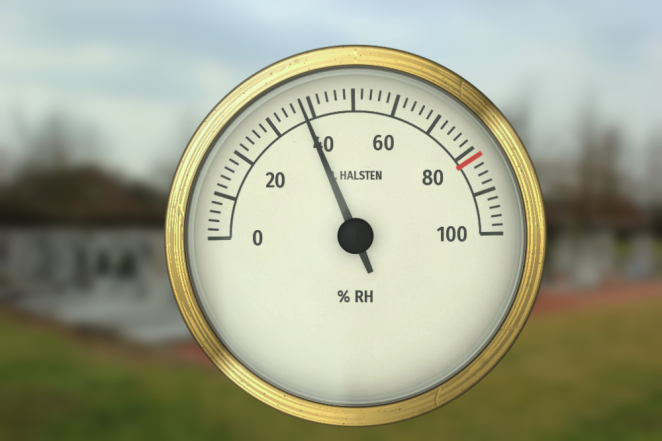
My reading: 38
